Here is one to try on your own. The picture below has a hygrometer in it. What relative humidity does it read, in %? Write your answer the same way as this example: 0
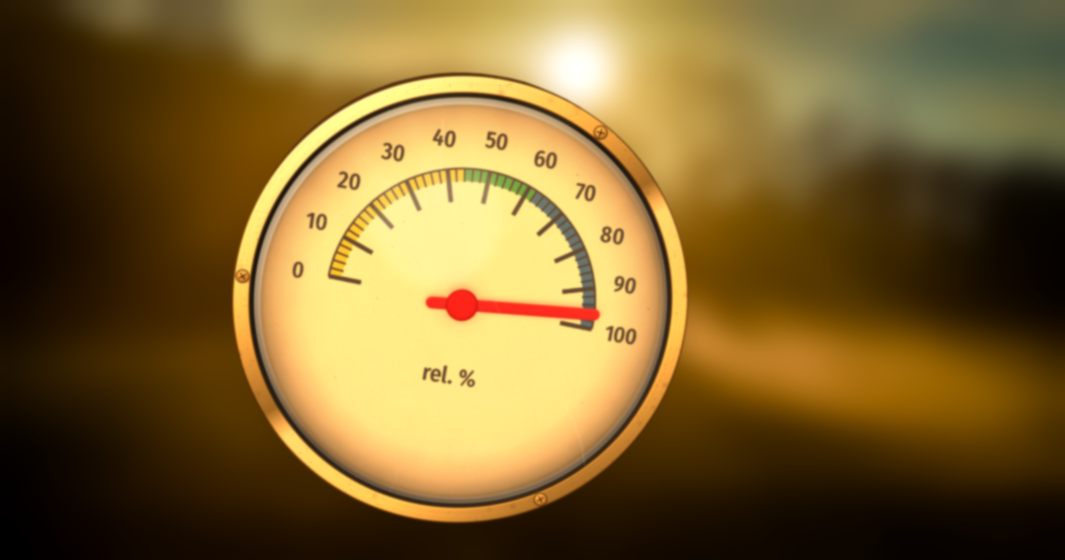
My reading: 96
